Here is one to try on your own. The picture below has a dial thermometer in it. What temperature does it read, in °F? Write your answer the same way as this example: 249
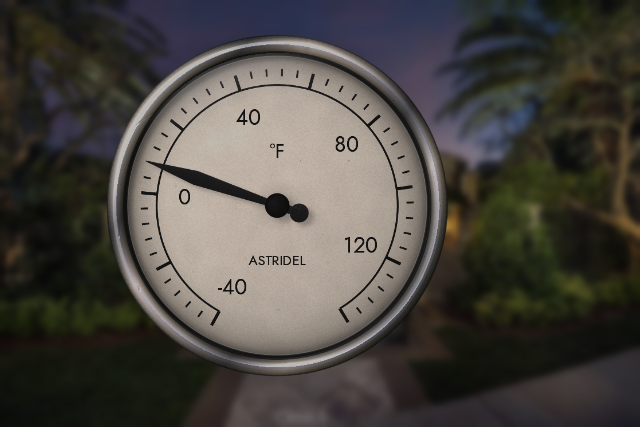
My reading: 8
